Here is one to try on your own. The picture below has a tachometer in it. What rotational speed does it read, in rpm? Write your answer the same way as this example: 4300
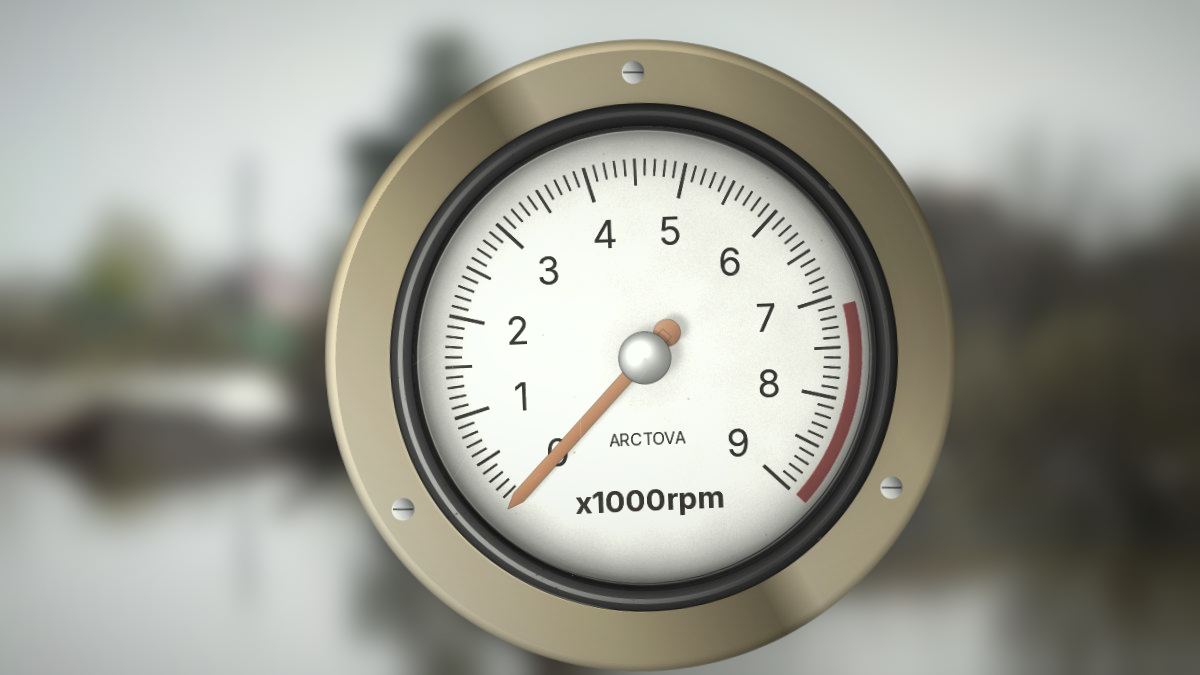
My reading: 0
